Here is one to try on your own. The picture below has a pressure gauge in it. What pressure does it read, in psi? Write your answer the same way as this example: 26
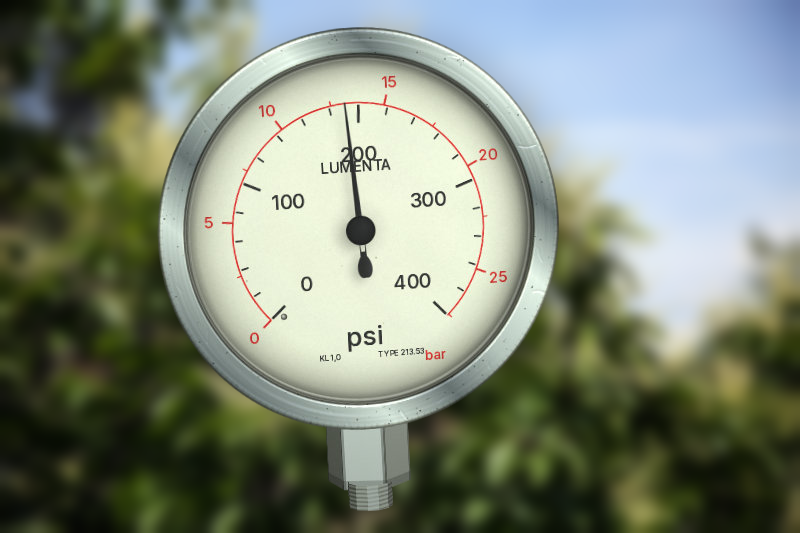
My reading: 190
